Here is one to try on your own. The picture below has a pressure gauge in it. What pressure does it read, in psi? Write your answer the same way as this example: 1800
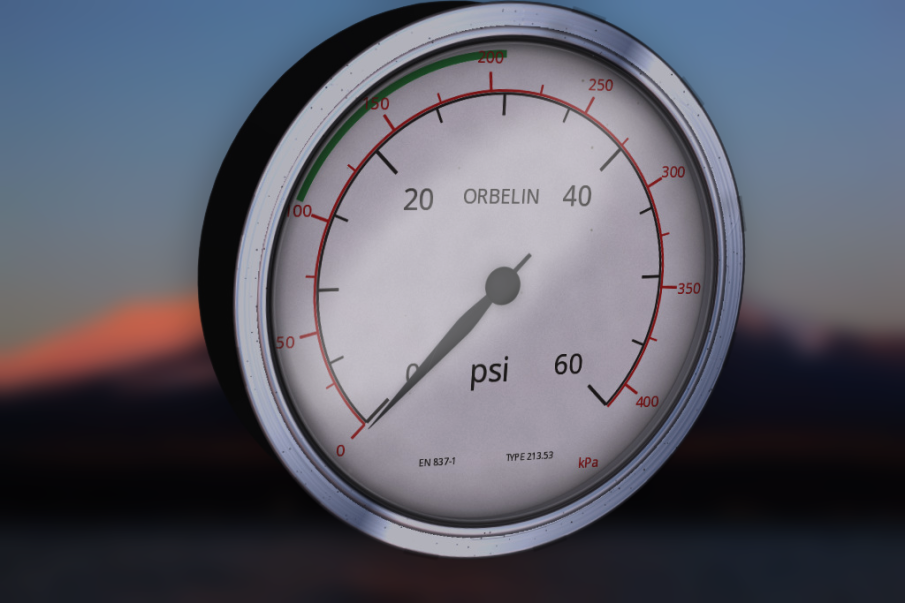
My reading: 0
